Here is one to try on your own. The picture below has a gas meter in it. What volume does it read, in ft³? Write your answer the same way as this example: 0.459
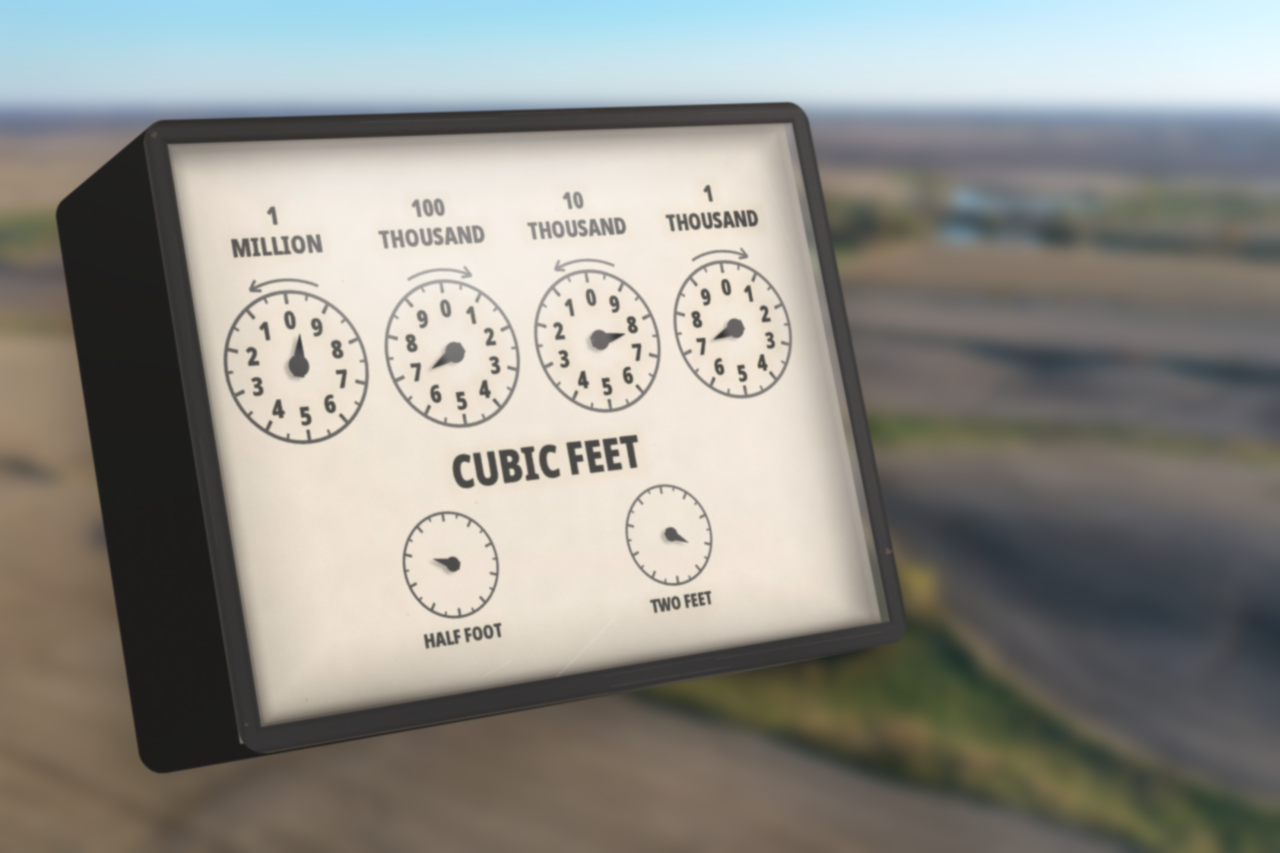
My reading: 967700
